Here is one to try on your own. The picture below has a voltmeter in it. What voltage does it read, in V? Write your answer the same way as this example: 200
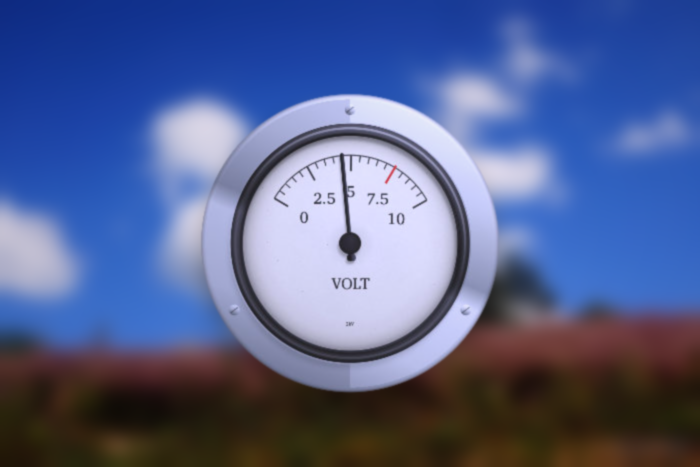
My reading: 4.5
